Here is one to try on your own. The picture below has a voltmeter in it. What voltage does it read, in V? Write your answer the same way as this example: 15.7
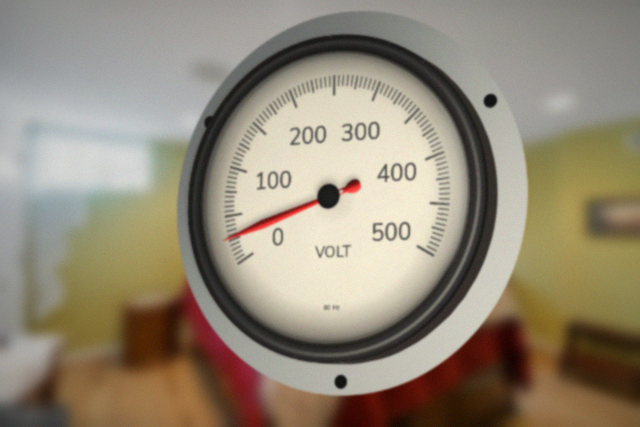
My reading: 25
